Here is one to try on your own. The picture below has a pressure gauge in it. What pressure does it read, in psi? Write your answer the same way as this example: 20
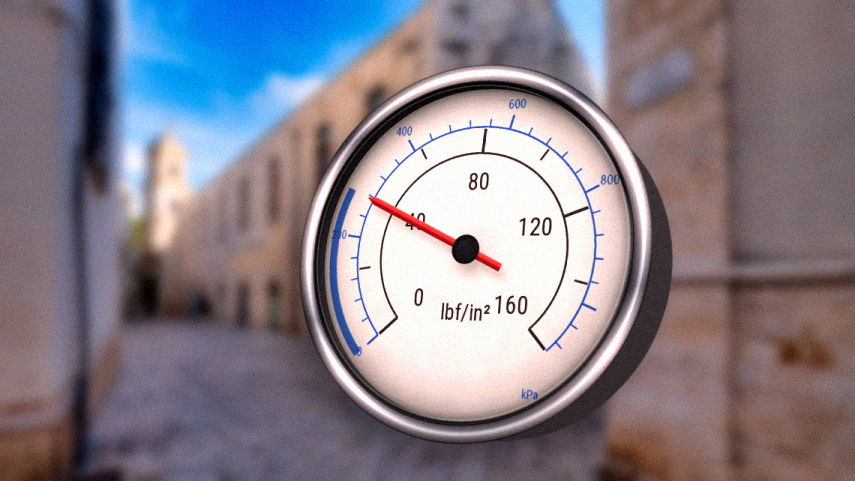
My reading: 40
